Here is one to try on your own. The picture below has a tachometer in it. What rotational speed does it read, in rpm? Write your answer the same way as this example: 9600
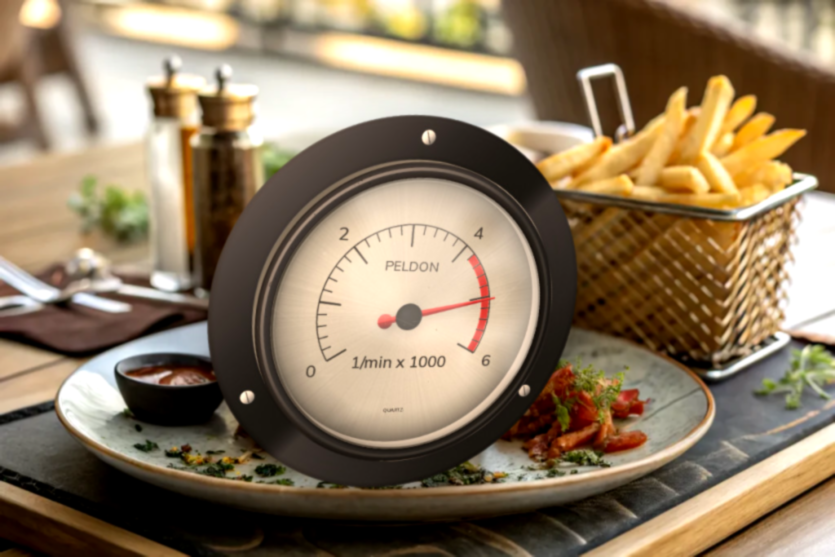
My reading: 5000
